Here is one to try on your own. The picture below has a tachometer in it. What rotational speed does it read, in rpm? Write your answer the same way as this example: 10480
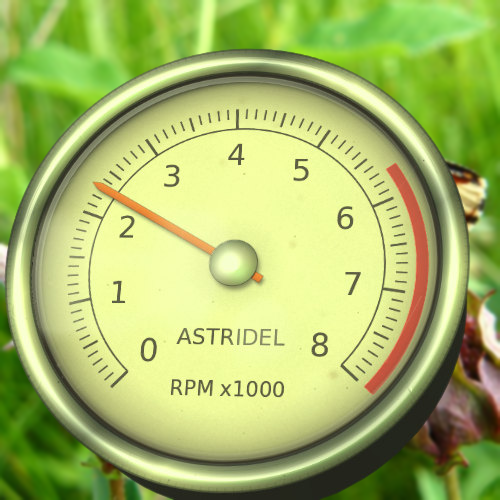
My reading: 2300
